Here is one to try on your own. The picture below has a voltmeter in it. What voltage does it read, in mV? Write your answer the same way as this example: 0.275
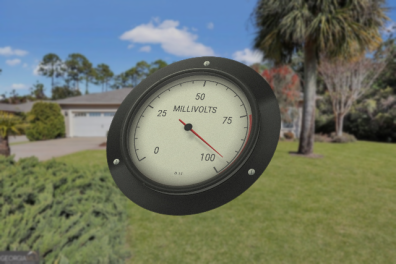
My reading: 95
